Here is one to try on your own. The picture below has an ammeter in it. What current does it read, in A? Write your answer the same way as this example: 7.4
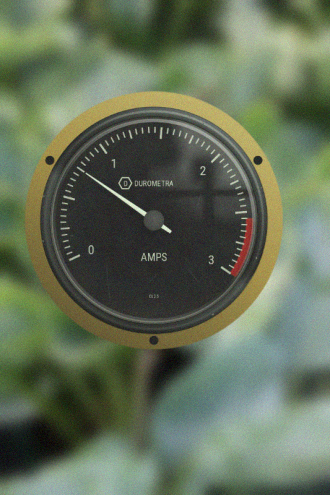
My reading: 0.75
